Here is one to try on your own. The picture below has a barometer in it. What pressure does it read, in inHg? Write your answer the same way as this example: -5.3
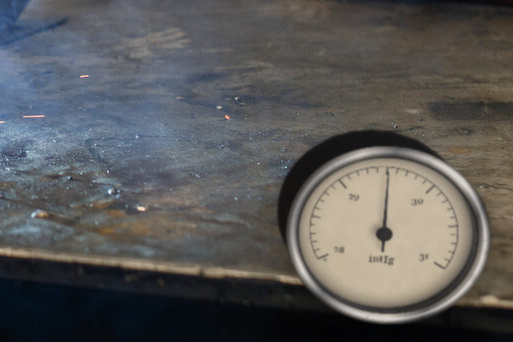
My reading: 29.5
